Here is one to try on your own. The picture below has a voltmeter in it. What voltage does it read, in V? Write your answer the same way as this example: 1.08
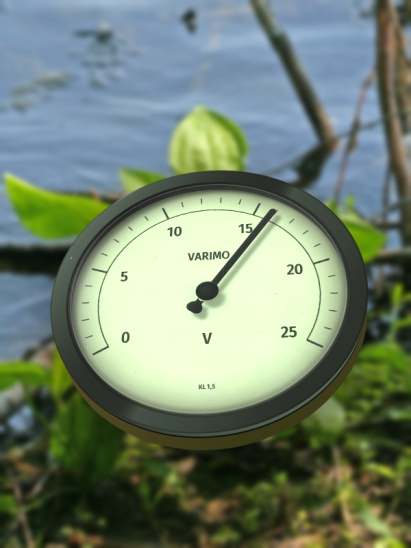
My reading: 16
